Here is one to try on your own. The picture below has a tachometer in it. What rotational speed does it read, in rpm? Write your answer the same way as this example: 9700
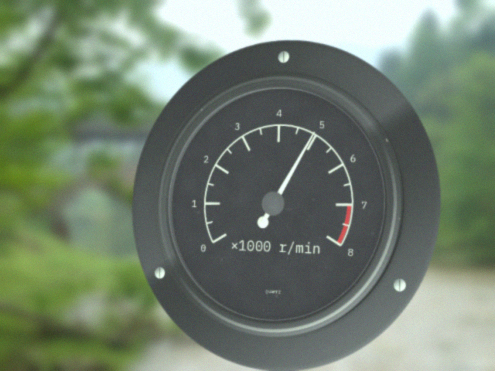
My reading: 5000
